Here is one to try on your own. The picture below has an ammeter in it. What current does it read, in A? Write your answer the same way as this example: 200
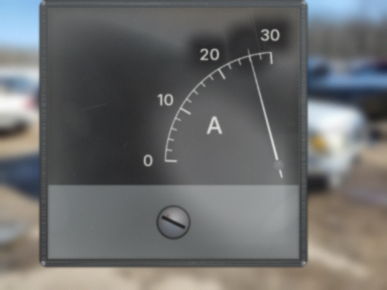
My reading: 26
